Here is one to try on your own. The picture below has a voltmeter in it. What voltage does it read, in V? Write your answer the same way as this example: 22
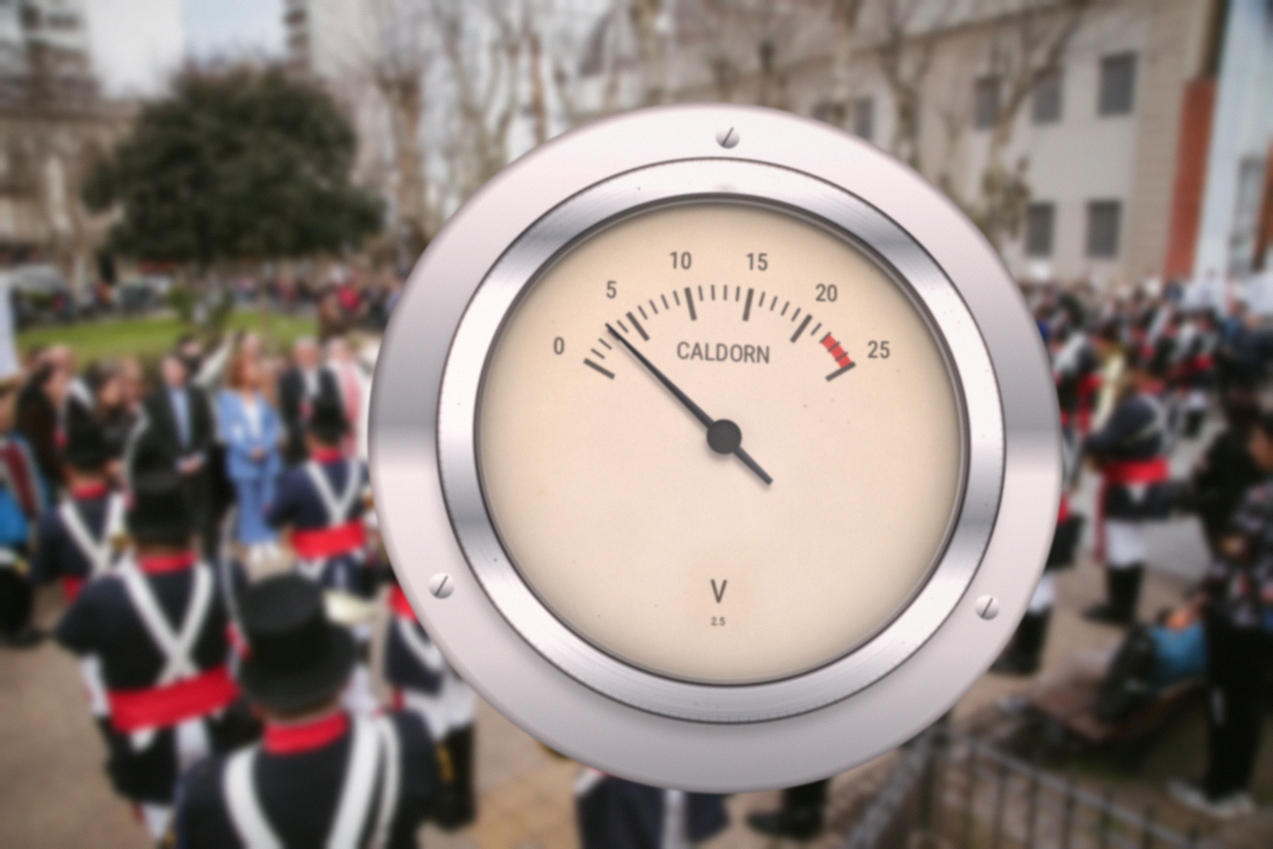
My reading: 3
